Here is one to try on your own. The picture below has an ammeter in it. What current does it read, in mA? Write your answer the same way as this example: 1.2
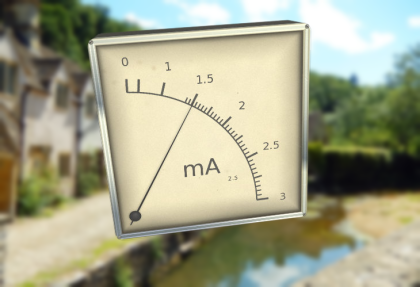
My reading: 1.5
